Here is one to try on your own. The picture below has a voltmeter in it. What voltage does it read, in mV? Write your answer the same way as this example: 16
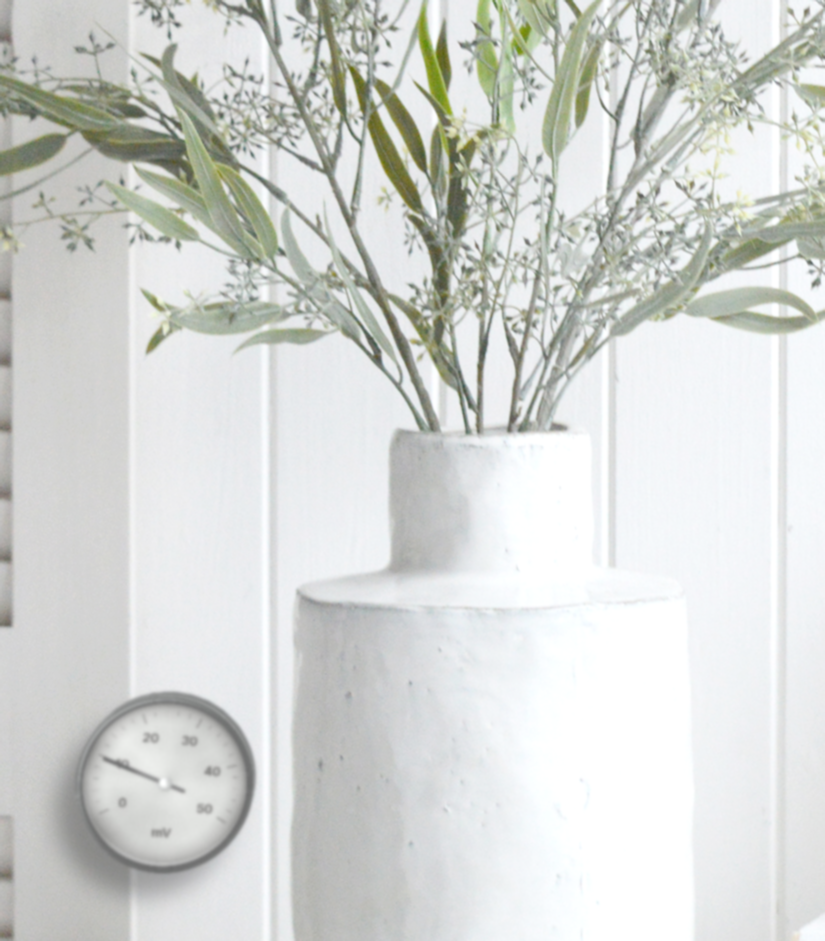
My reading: 10
